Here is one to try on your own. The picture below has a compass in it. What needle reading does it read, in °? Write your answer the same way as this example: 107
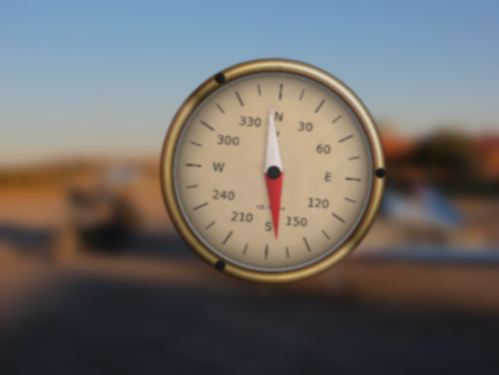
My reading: 172.5
